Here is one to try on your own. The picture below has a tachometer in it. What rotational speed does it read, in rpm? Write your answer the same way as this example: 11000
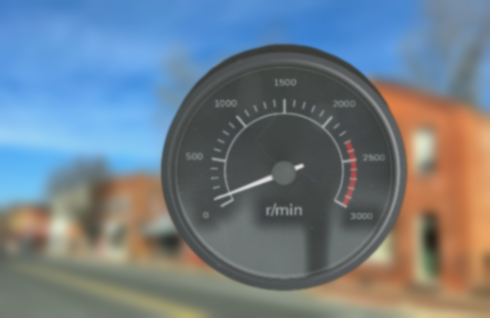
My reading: 100
